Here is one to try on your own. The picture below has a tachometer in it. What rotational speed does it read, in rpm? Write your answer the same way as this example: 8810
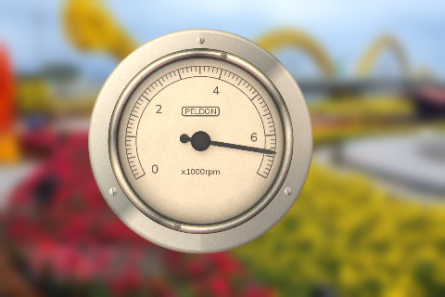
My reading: 6400
